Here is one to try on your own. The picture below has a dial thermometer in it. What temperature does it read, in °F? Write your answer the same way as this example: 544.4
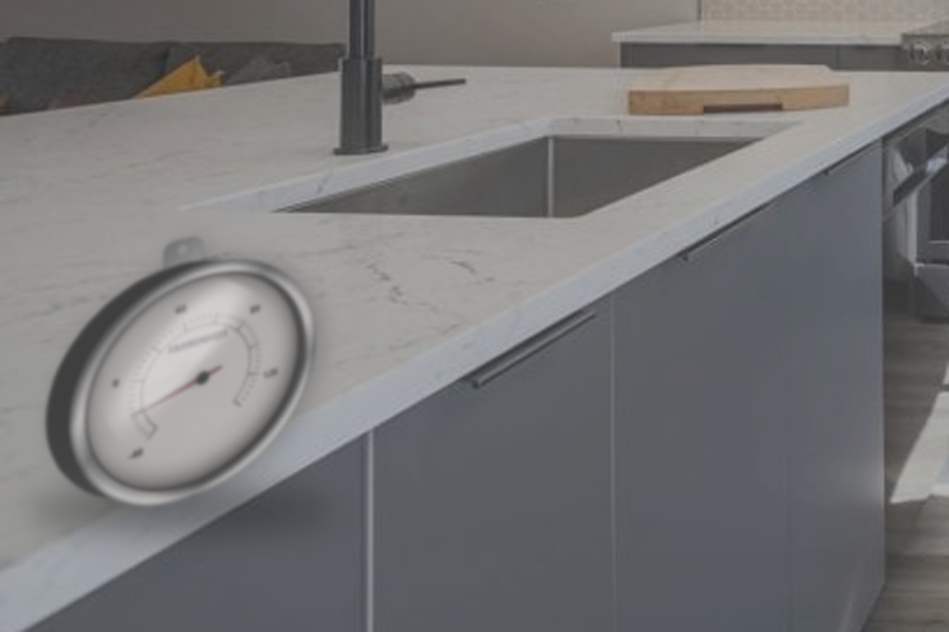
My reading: -20
